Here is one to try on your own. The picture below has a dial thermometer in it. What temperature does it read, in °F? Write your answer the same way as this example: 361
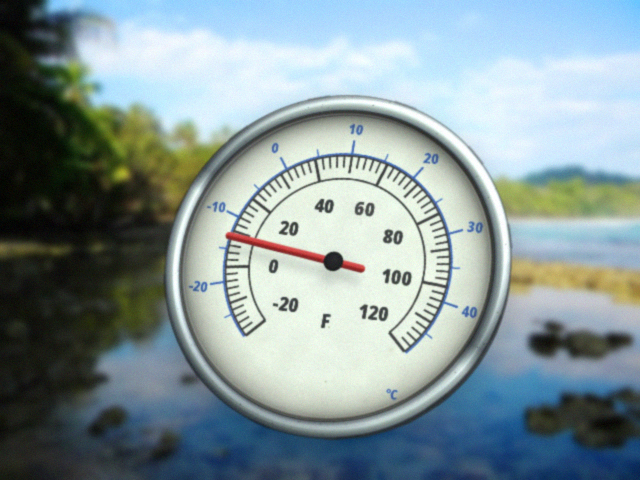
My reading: 8
